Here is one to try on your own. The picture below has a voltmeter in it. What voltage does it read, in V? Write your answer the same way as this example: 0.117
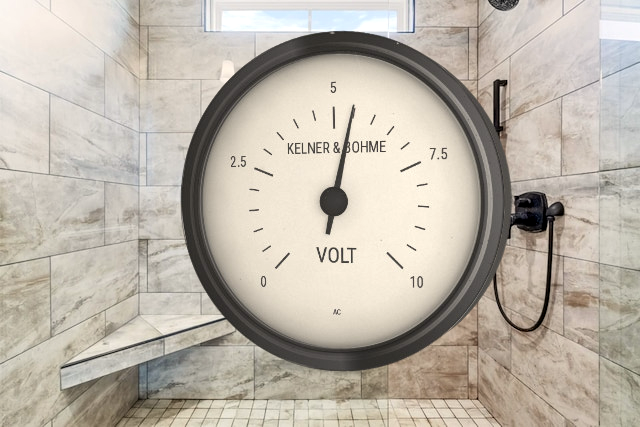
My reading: 5.5
